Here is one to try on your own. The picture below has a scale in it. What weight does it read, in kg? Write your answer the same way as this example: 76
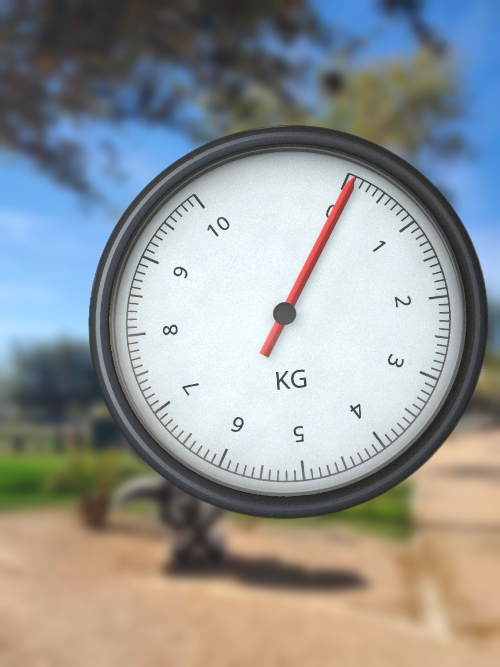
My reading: 0.1
